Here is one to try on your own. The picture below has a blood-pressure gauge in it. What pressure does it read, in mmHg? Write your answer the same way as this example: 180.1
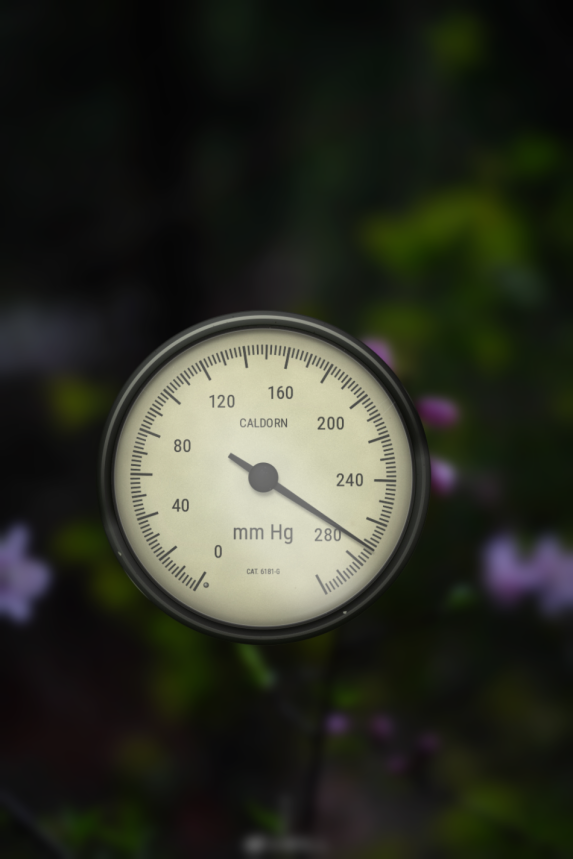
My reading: 272
